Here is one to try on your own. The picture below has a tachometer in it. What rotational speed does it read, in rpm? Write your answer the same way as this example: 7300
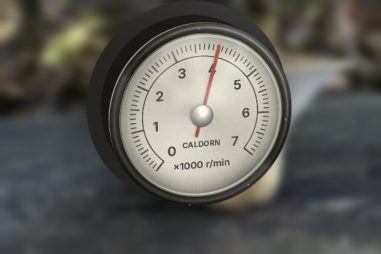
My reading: 4000
